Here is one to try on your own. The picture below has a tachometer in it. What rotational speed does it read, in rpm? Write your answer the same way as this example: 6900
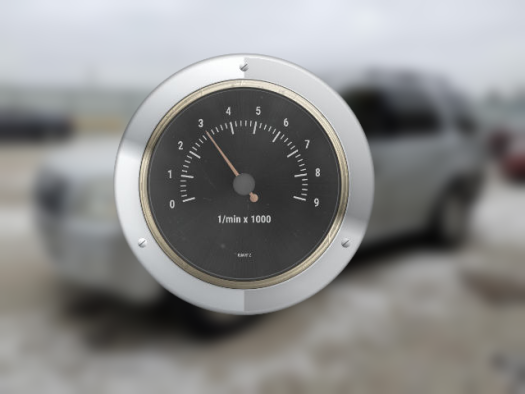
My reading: 3000
